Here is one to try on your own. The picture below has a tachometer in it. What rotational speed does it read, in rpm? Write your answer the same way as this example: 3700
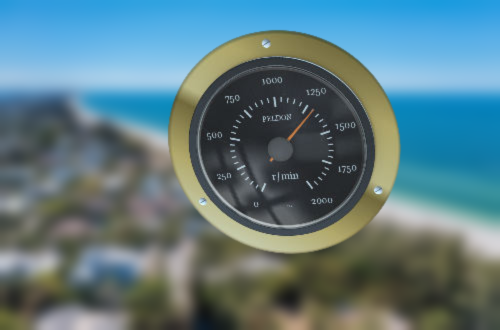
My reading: 1300
